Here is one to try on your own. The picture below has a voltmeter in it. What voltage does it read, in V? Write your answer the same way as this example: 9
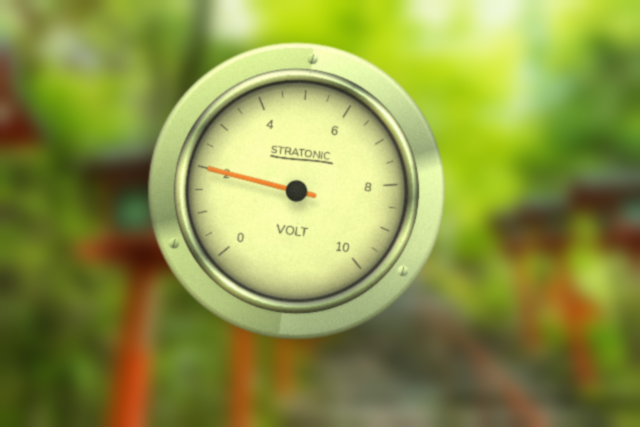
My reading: 2
